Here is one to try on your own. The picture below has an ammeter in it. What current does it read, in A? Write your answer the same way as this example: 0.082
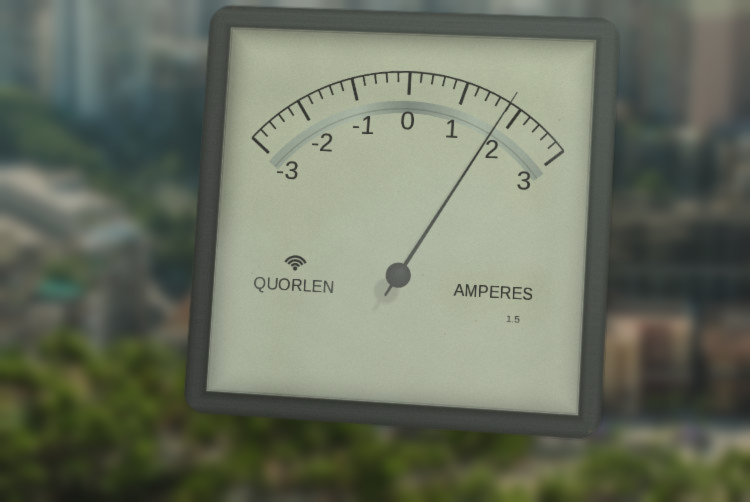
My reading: 1.8
